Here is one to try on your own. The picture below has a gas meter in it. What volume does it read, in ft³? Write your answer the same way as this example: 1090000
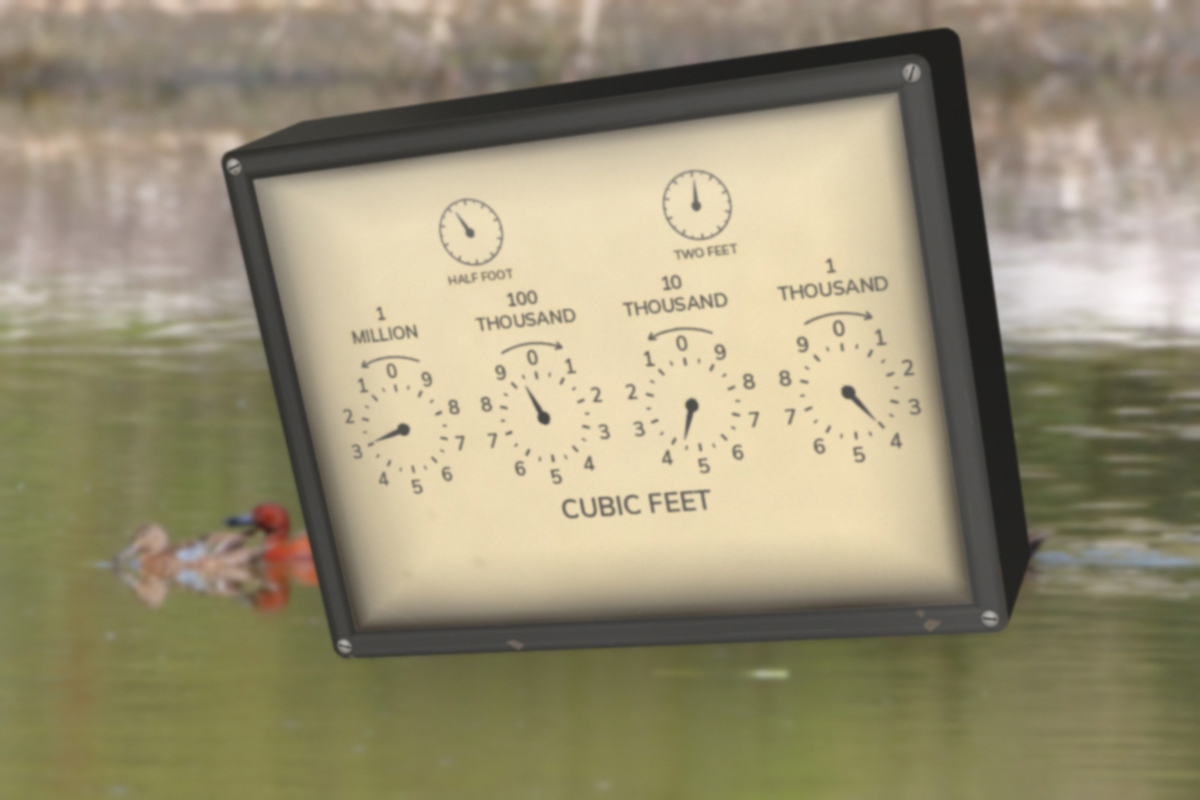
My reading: 294400
